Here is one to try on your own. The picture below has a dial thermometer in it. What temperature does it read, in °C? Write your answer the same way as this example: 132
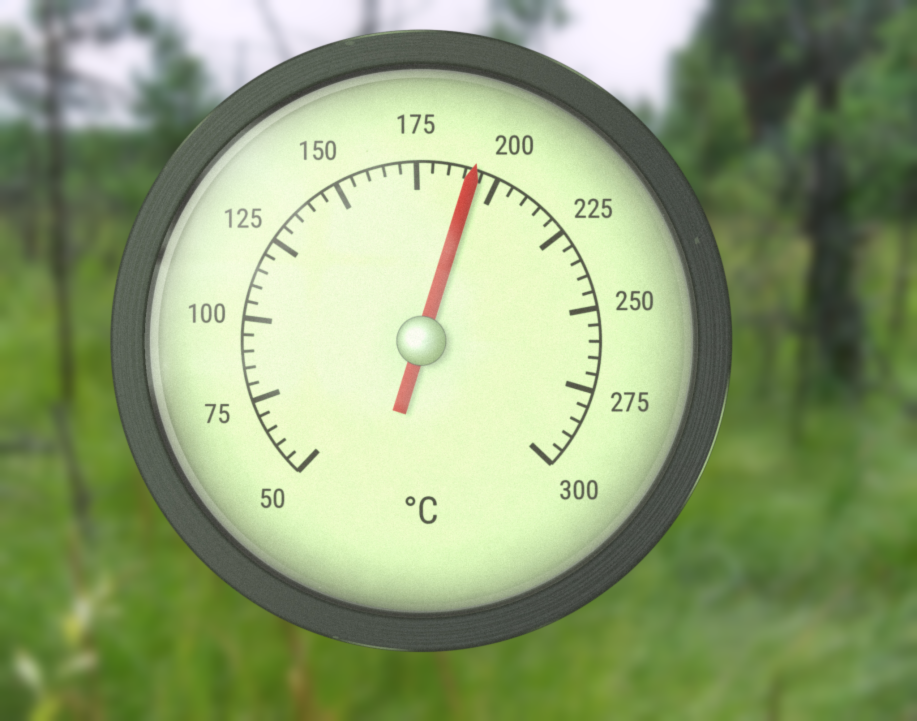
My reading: 192.5
